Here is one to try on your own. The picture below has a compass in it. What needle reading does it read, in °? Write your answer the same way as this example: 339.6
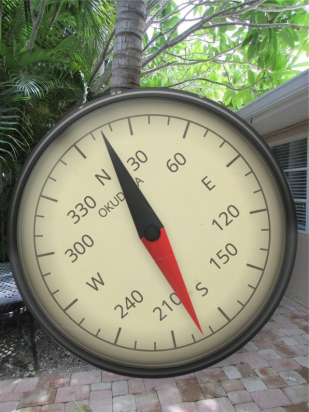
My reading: 195
